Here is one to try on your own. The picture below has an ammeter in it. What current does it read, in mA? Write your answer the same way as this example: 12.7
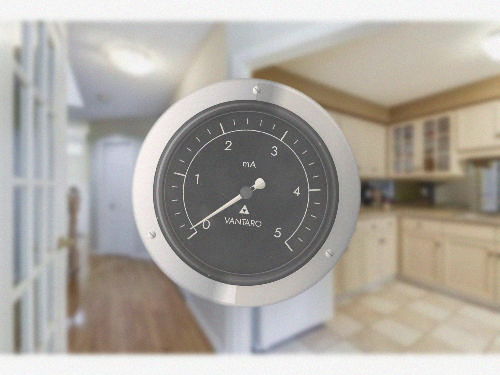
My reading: 0.1
